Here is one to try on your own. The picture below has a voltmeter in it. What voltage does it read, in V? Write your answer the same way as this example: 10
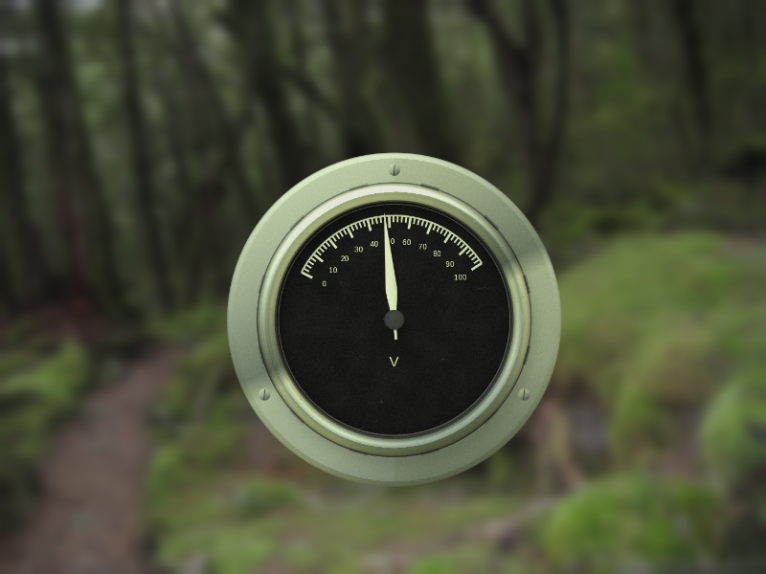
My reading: 48
